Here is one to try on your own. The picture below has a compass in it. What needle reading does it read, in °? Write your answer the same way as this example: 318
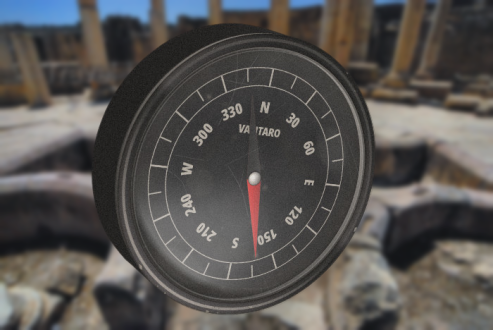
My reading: 165
